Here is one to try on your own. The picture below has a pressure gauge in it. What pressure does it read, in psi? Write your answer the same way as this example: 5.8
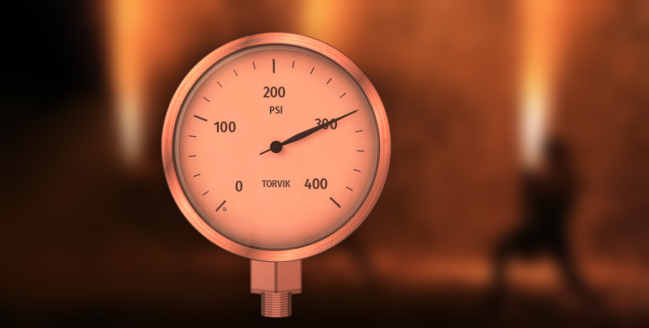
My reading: 300
